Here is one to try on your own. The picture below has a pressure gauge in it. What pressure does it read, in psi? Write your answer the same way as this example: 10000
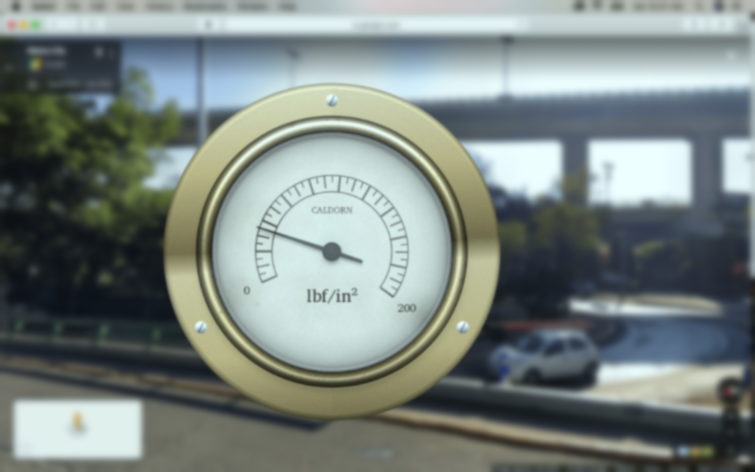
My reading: 35
